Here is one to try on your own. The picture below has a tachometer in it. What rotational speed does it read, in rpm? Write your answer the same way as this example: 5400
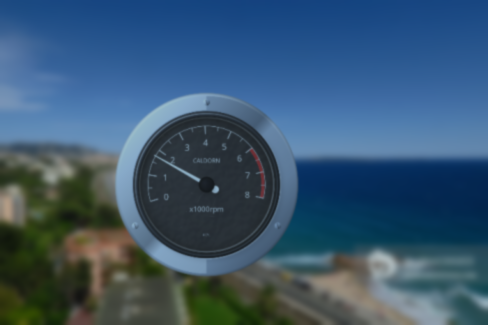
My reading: 1750
